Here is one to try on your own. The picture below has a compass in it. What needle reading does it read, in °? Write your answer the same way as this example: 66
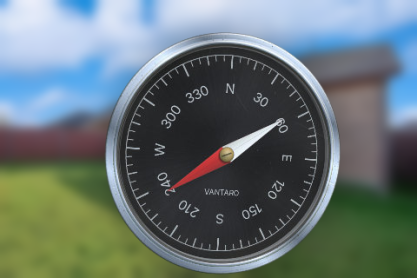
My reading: 235
